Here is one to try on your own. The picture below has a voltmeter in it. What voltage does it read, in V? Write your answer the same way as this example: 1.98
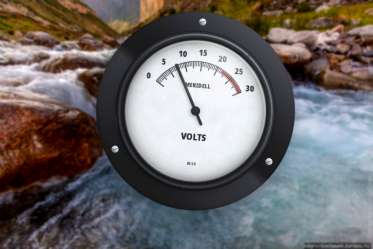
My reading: 7.5
